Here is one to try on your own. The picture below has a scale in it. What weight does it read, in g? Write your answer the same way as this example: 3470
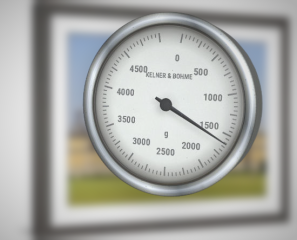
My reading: 1600
